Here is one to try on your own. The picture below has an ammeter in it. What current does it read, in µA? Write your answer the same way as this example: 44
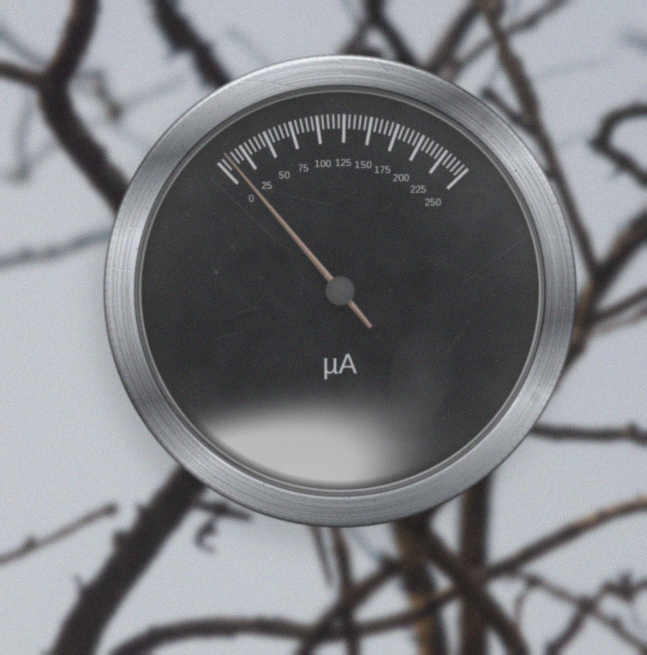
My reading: 10
